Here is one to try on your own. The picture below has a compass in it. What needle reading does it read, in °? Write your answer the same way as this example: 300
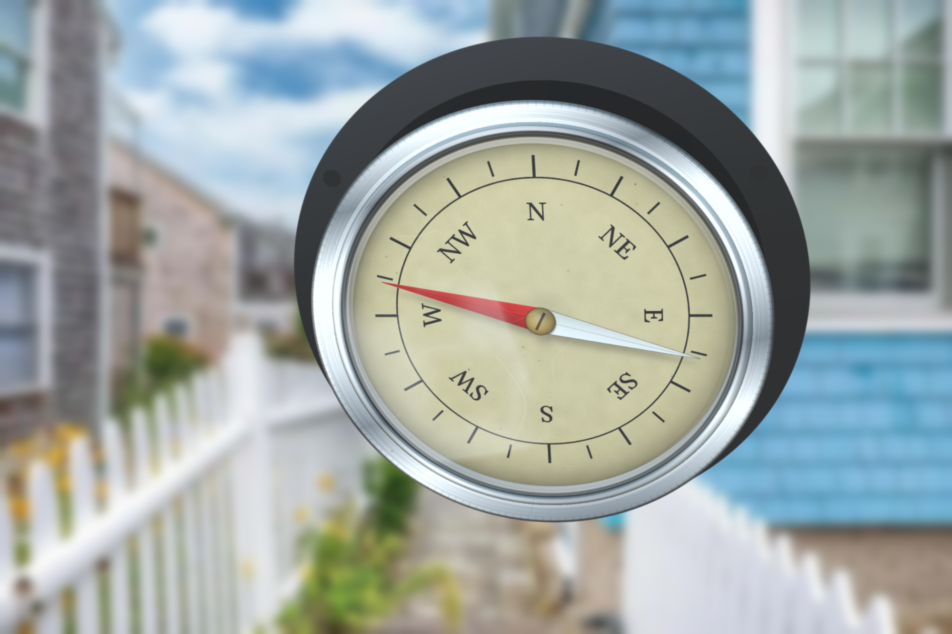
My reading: 285
